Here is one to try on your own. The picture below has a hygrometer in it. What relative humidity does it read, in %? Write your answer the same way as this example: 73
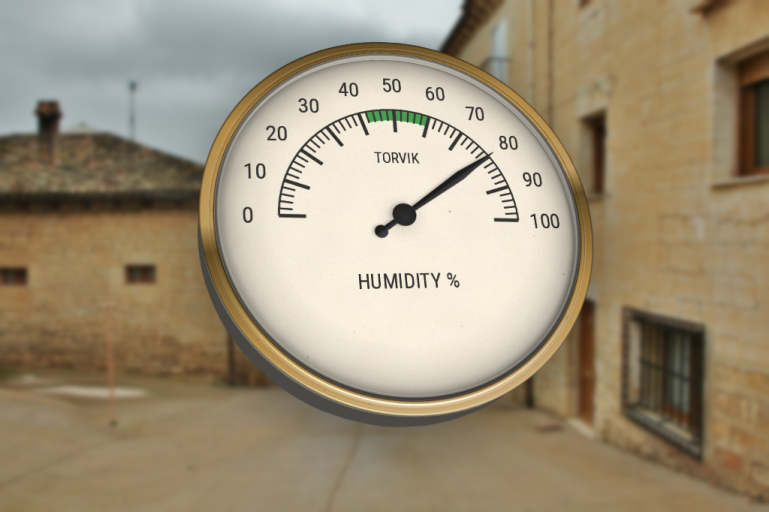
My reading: 80
